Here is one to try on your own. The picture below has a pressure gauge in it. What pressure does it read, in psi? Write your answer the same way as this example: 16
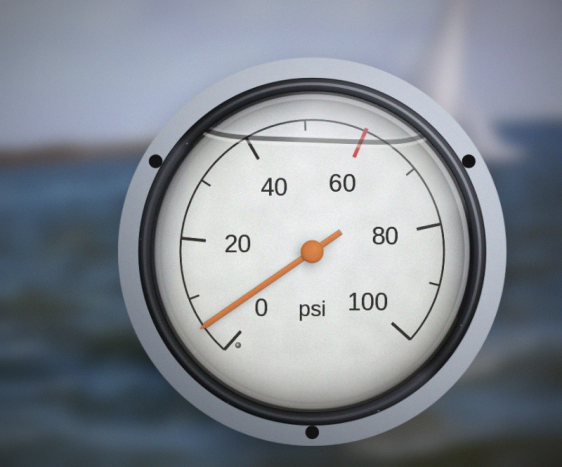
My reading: 5
